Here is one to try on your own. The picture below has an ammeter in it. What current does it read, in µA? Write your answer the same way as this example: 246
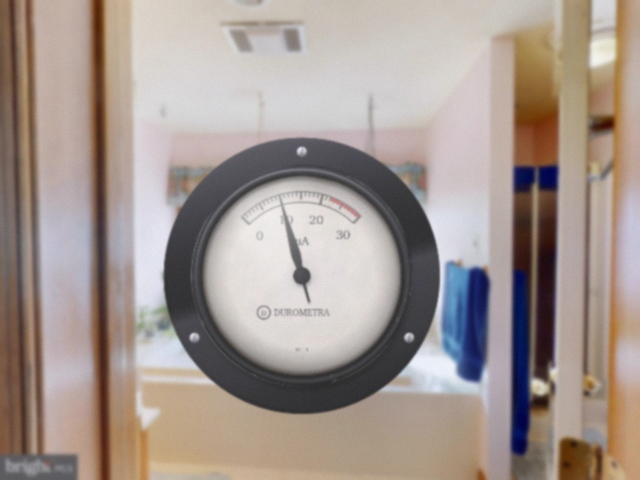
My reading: 10
